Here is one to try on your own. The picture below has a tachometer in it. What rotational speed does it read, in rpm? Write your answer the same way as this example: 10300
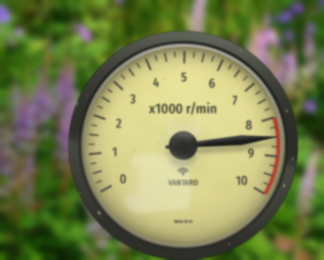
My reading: 8500
